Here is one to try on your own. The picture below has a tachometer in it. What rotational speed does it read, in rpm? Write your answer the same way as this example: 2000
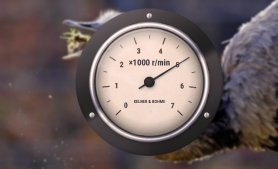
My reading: 5000
